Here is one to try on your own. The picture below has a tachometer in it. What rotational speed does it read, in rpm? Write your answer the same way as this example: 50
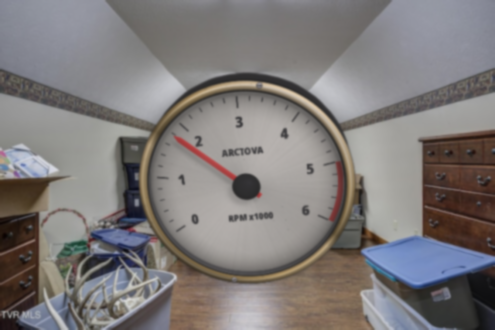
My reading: 1800
